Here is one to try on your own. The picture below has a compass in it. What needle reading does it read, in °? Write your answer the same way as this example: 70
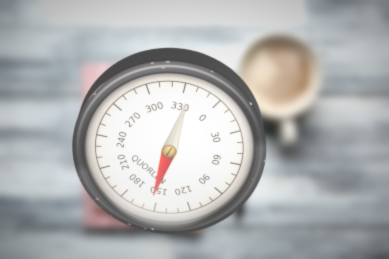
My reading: 155
